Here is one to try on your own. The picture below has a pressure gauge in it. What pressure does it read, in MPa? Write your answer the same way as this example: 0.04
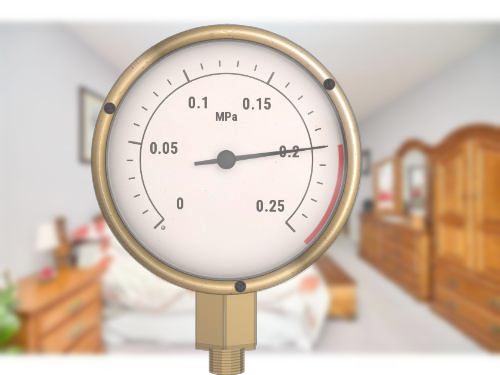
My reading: 0.2
